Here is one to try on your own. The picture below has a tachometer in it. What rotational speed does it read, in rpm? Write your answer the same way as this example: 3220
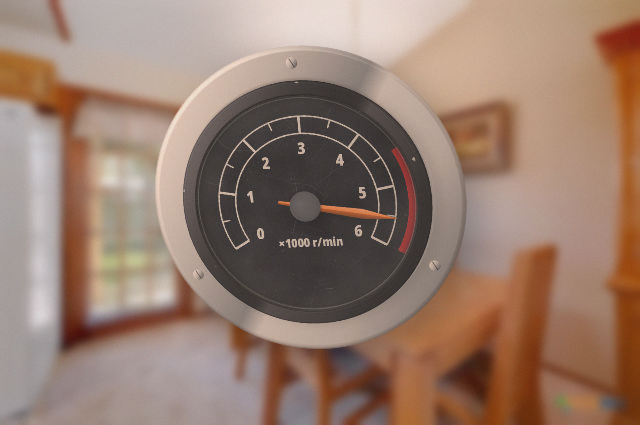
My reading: 5500
